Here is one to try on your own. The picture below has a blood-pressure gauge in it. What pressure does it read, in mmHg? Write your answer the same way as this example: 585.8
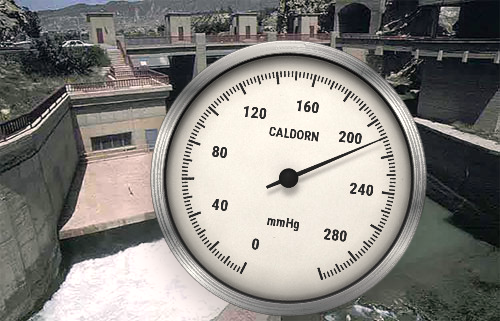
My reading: 210
